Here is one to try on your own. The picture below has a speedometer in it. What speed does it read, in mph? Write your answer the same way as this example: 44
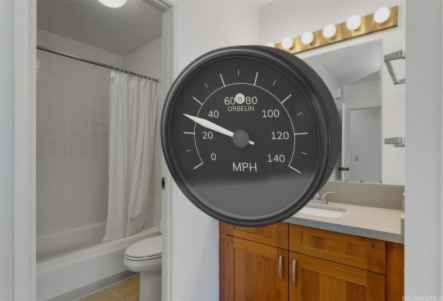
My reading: 30
